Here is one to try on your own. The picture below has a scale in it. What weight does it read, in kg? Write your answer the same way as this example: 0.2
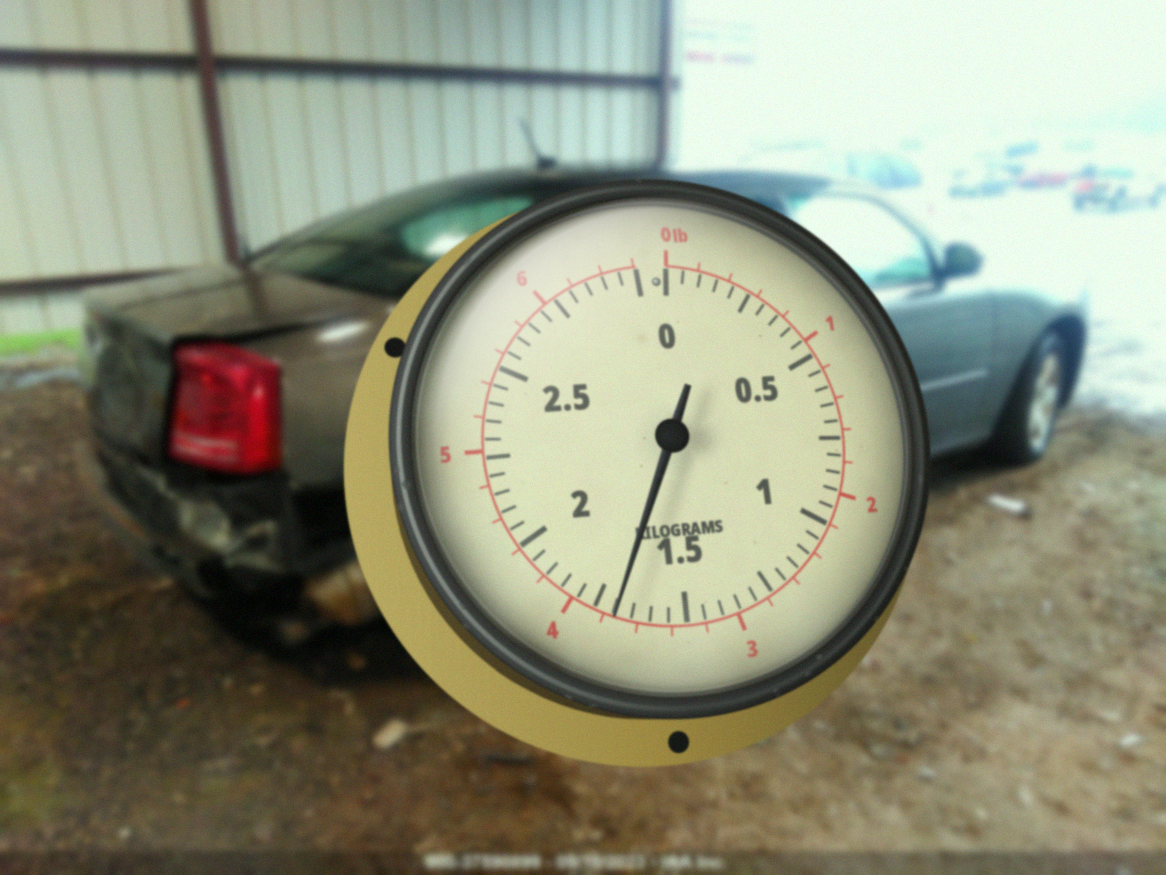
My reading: 1.7
